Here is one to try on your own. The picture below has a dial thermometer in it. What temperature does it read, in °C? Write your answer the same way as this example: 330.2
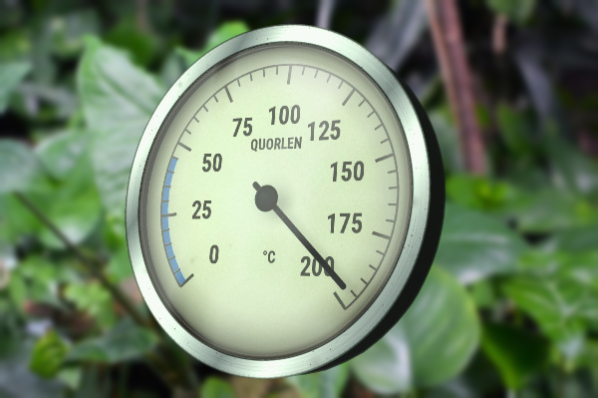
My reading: 195
